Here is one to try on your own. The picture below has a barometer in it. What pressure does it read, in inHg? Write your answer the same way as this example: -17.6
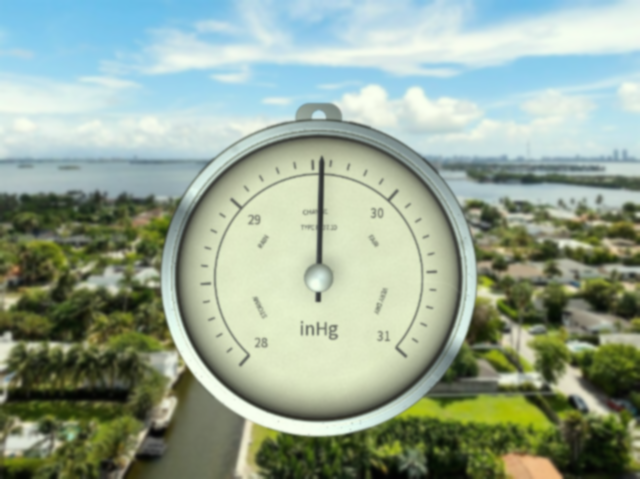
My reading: 29.55
